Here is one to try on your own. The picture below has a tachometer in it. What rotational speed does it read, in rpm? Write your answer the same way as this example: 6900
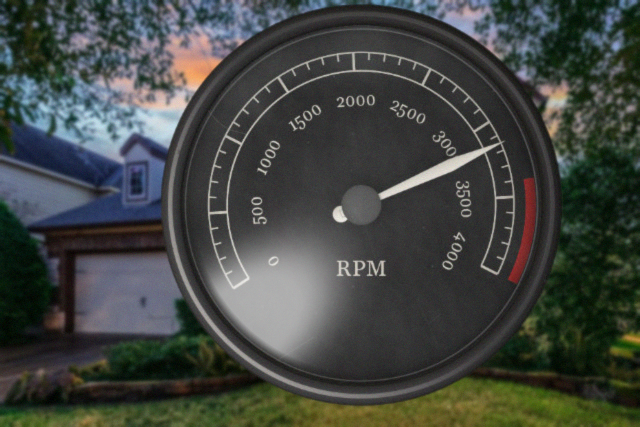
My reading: 3150
